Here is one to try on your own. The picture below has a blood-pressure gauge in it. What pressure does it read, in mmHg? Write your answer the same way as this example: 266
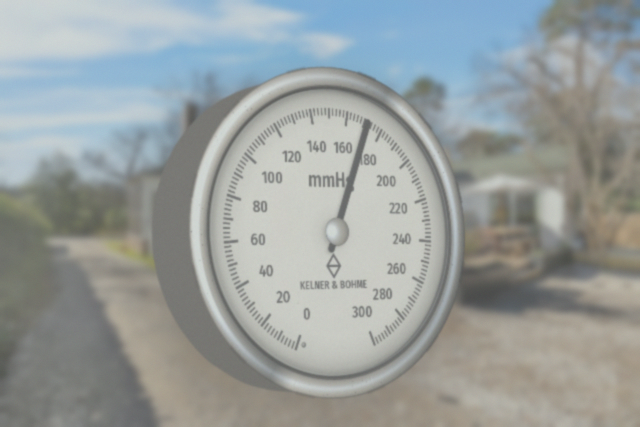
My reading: 170
